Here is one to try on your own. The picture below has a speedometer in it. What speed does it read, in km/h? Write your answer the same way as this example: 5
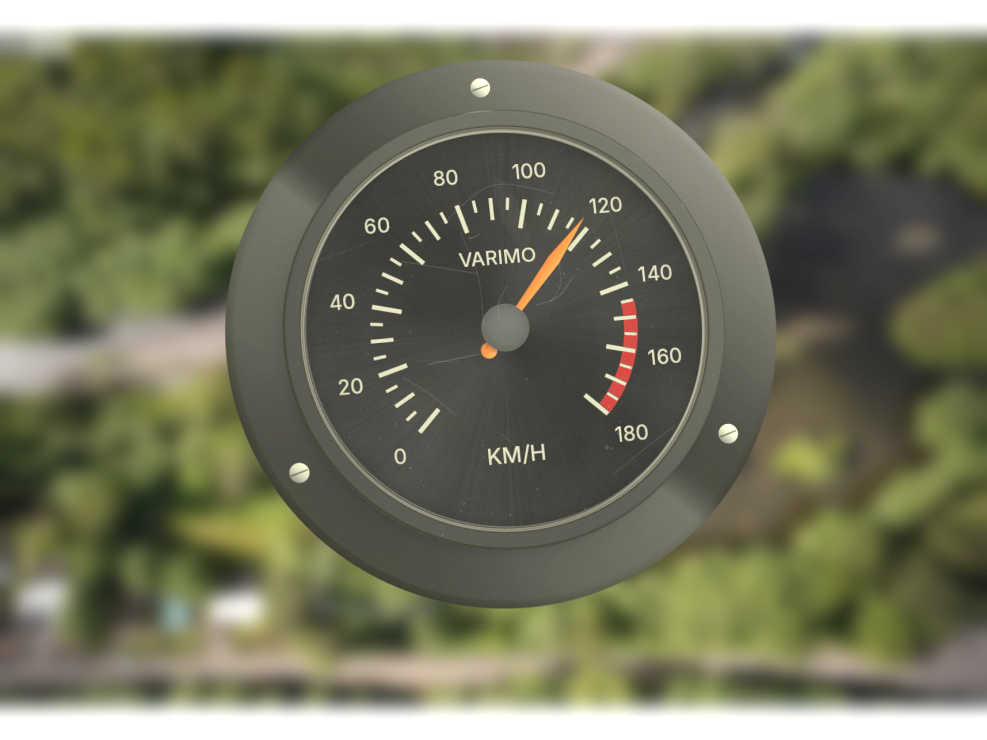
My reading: 117.5
